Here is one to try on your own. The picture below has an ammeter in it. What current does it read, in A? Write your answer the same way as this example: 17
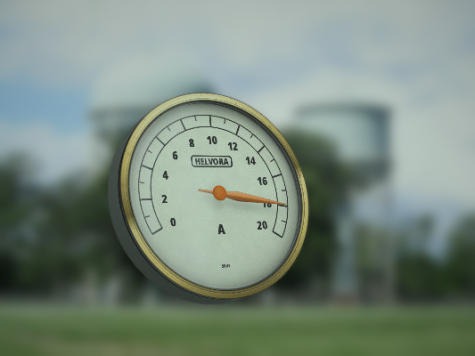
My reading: 18
